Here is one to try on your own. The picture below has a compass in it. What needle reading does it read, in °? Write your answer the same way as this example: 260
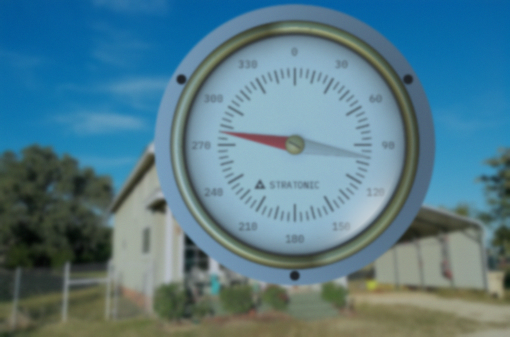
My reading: 280
